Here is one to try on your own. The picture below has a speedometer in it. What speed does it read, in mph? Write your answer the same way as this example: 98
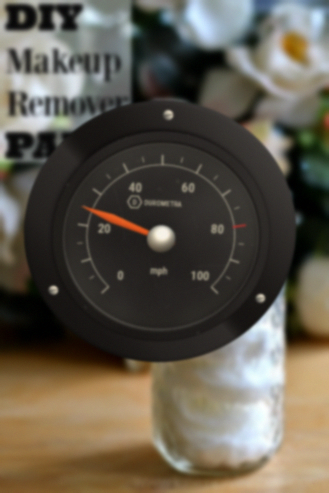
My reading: 25
